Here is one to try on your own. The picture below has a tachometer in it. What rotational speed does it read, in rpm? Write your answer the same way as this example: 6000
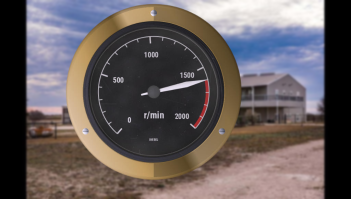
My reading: 1600
